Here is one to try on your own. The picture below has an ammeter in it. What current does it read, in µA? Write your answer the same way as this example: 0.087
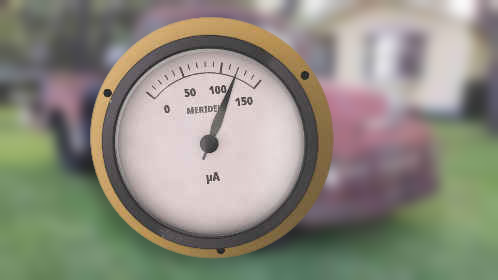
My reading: 120
